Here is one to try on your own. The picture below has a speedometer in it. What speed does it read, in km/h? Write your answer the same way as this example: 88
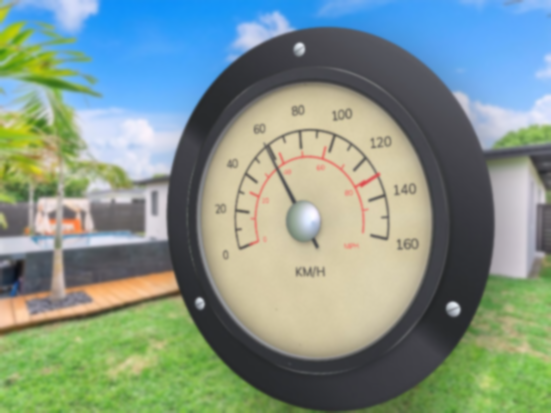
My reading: 60
